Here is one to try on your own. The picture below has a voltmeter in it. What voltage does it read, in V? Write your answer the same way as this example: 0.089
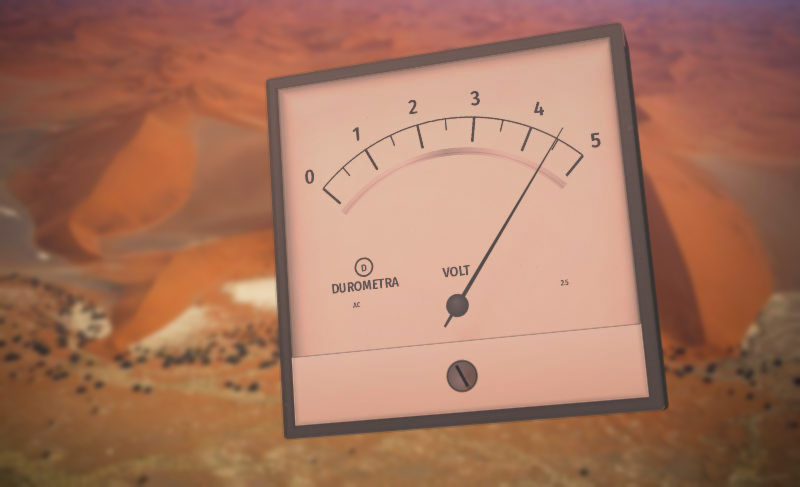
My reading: 4.5
